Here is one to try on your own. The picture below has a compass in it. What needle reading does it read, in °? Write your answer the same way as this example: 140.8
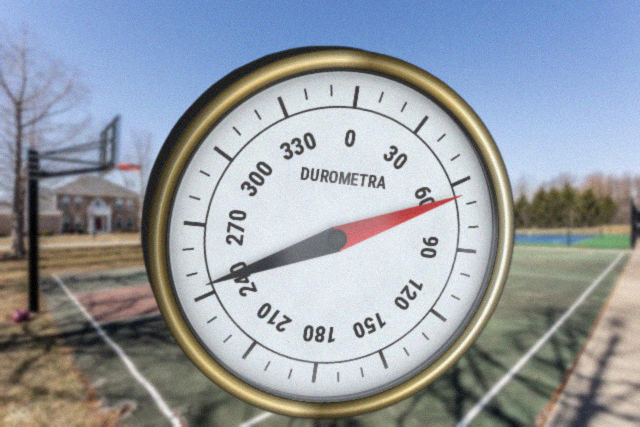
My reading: 65
